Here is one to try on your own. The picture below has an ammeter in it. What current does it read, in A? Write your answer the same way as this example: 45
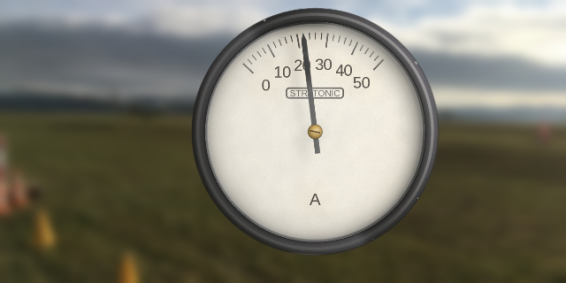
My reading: 22
